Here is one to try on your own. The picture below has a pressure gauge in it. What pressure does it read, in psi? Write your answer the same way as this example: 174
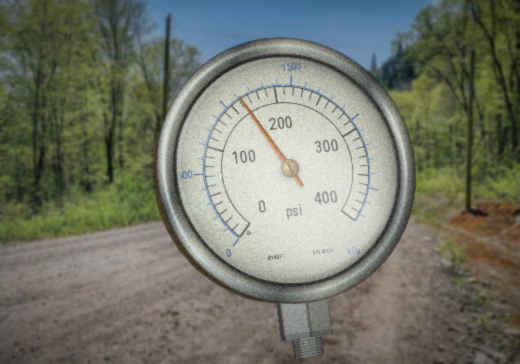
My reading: 160
